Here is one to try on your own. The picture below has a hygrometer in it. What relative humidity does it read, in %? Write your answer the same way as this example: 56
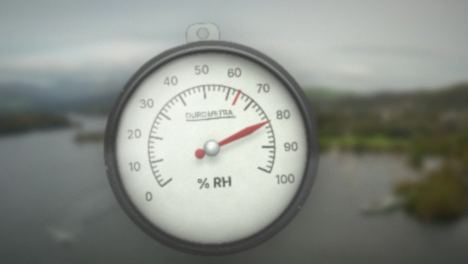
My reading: 80
